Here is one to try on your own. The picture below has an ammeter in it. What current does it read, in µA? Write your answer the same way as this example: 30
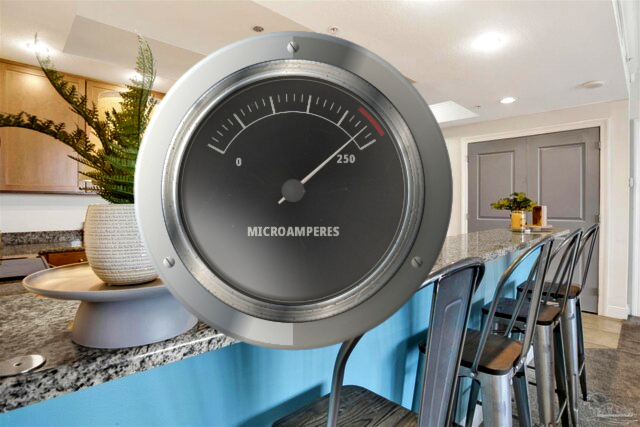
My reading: 230
